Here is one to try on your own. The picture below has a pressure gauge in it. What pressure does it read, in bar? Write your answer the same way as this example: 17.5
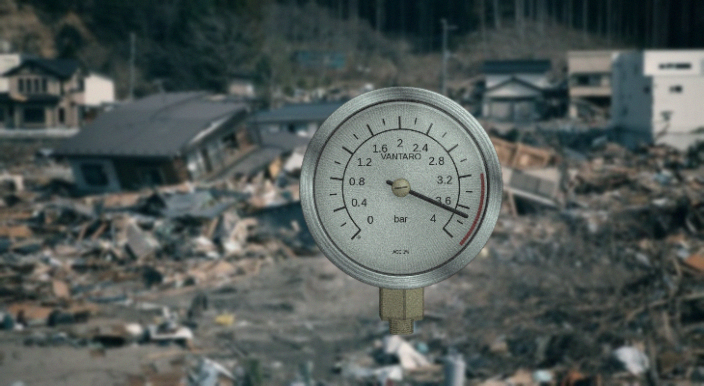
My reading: 3.7
